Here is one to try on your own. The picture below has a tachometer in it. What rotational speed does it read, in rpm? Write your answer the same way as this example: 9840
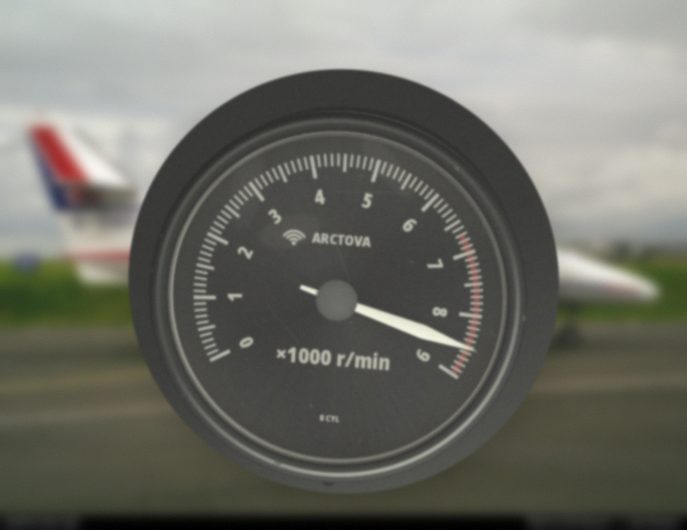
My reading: 8500
